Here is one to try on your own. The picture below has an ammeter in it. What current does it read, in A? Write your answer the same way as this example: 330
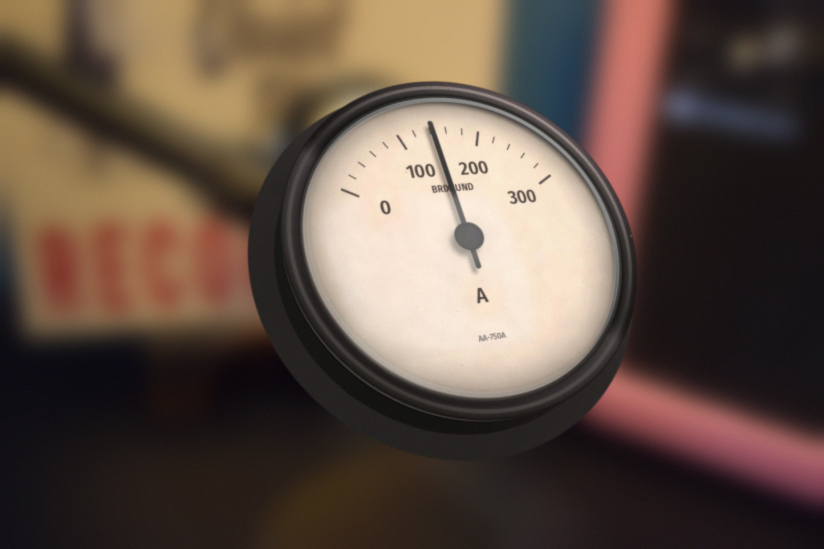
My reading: 140
